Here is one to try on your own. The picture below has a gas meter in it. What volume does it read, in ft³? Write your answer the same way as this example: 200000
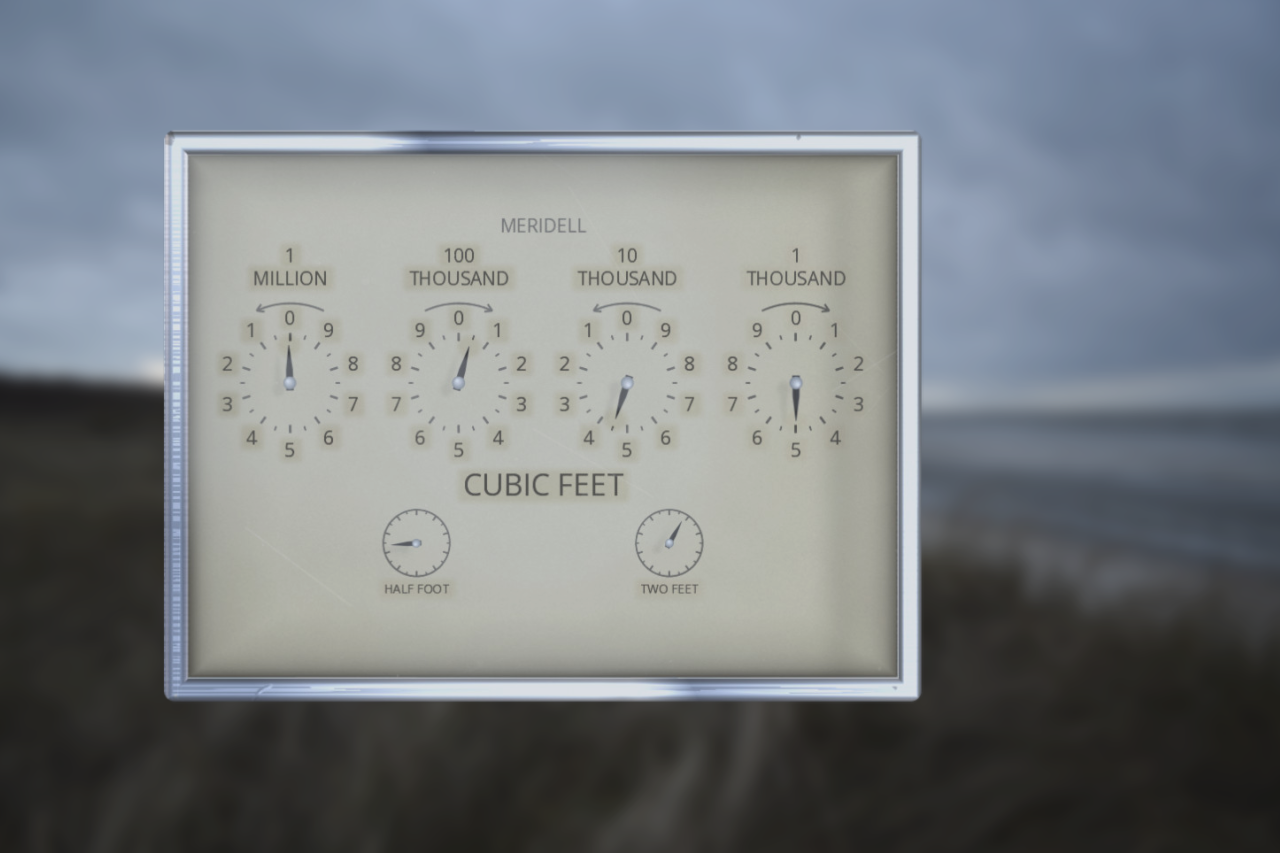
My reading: 4500
